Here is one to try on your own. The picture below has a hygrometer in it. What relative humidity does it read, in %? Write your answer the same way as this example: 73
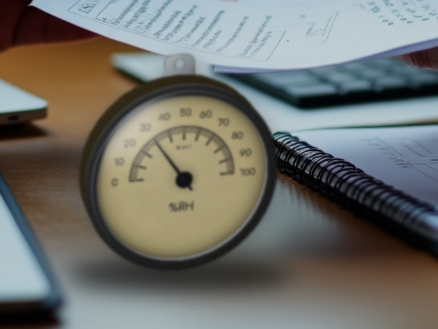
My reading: 30
